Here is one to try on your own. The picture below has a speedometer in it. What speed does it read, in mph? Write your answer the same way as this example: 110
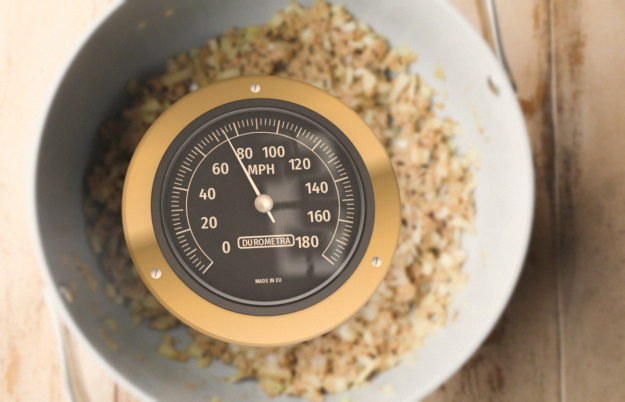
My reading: 74
